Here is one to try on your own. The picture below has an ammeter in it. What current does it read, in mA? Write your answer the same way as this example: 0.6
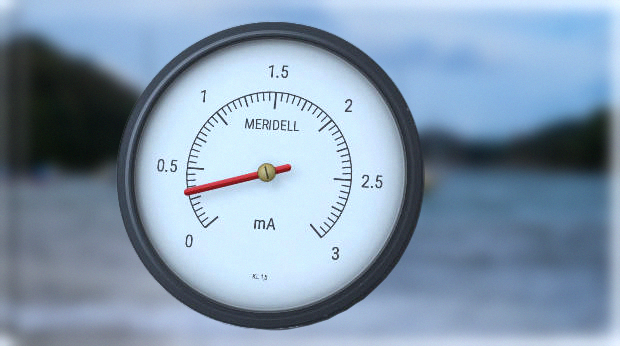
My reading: 0.3
